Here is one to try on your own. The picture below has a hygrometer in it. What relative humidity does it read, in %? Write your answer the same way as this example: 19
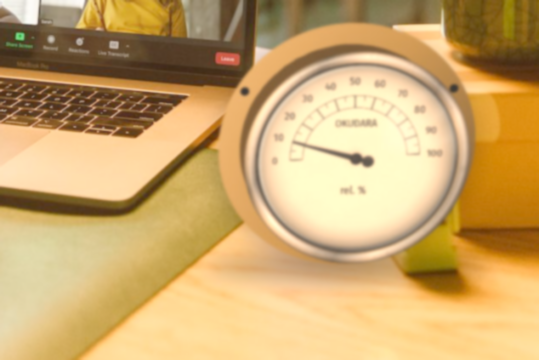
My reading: 10
